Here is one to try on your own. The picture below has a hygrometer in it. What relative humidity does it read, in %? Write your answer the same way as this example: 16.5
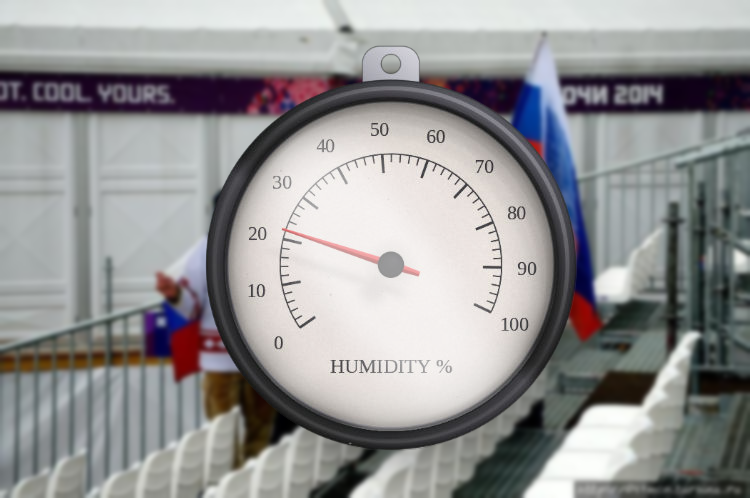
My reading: 22
